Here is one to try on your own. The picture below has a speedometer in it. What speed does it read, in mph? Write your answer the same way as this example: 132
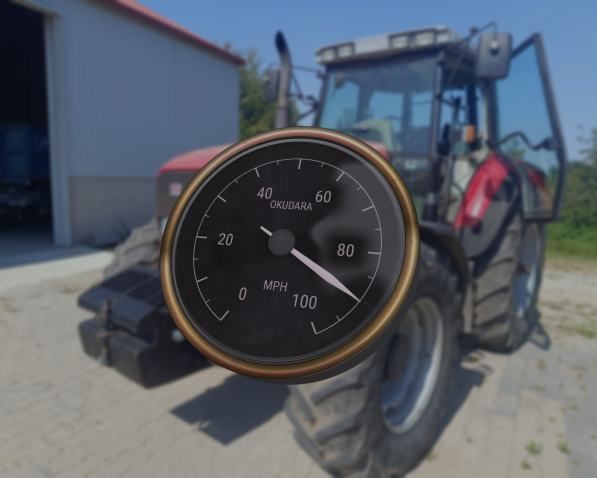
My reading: 90
